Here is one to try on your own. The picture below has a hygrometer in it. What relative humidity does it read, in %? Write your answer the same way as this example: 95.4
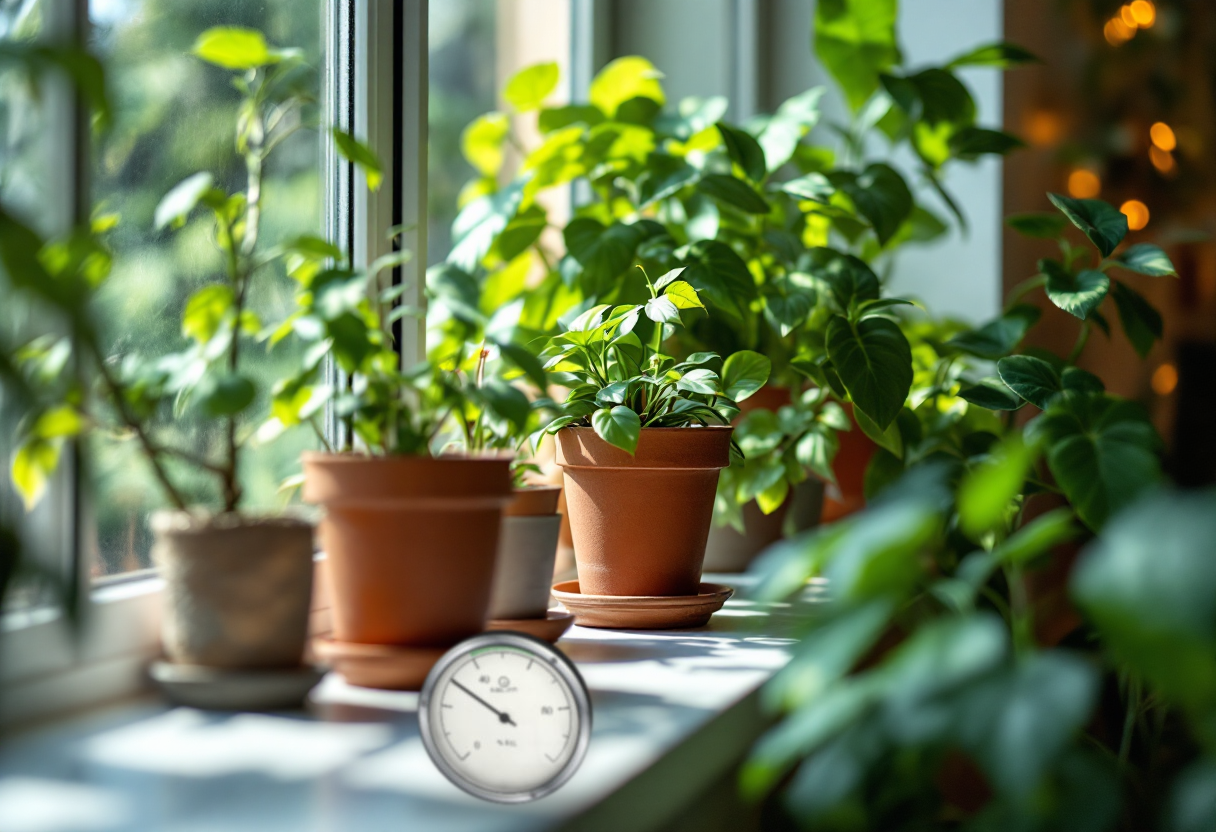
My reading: 30
